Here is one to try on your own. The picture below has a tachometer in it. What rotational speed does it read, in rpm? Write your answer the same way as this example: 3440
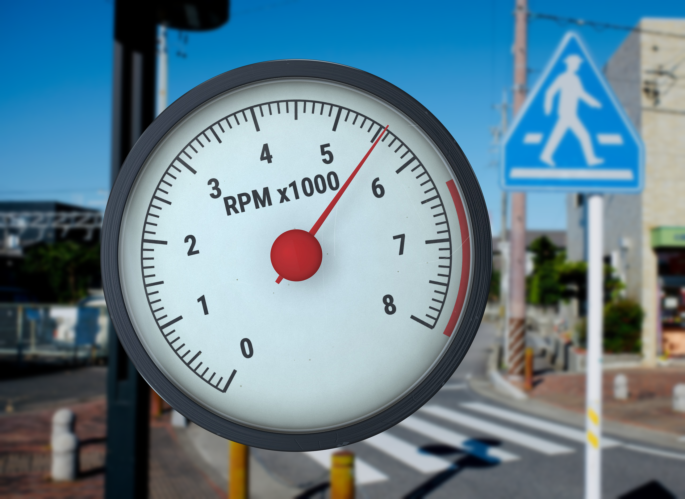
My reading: 5550
